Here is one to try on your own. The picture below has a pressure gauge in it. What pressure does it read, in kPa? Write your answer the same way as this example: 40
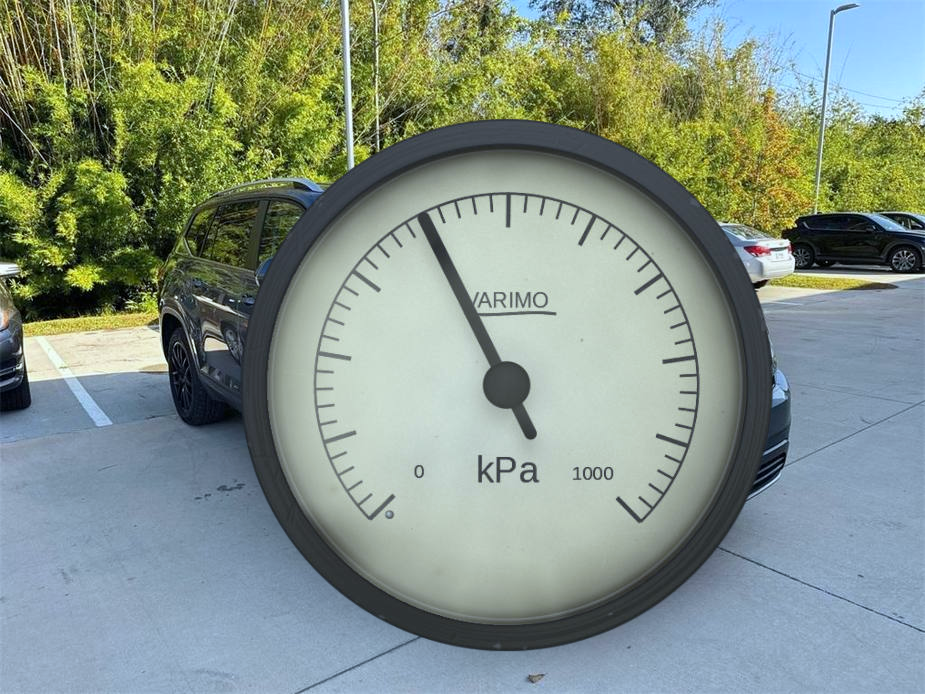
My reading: 400
